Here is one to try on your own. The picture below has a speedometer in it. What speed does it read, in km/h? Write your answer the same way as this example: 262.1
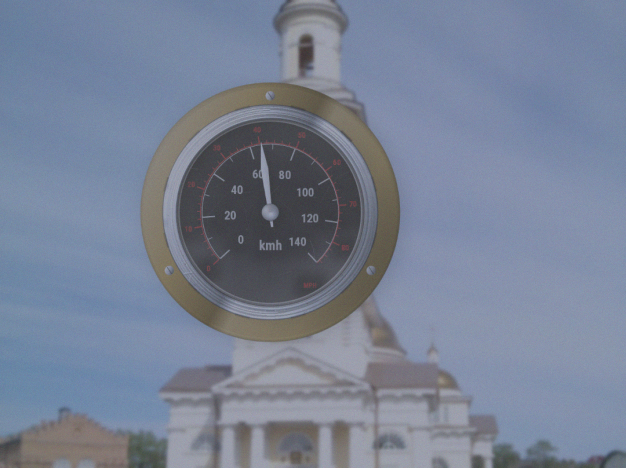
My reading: 65
